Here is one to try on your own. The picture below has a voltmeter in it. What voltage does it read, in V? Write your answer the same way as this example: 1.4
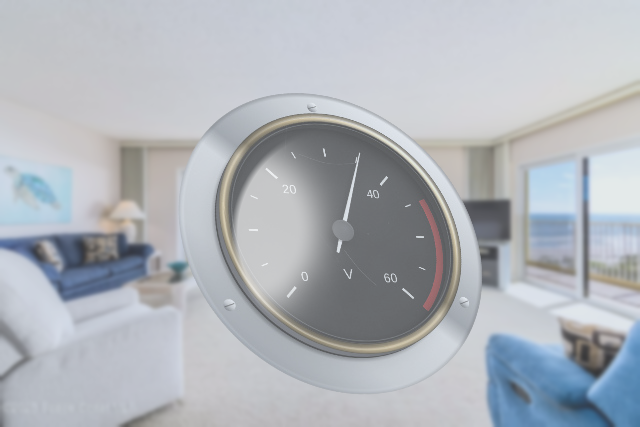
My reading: 35
